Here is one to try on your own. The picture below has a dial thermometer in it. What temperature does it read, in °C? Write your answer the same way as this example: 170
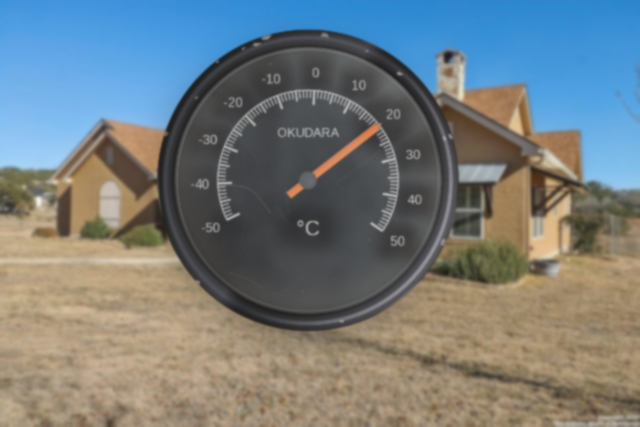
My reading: 20
